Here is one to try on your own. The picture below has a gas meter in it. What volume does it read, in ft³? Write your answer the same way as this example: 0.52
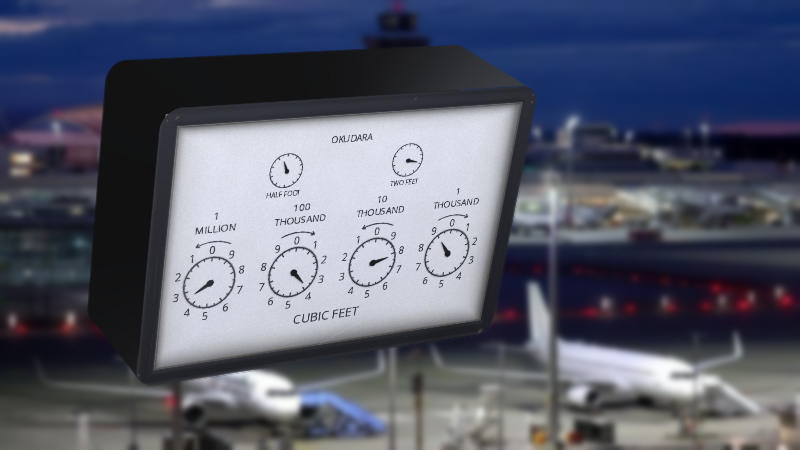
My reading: 337900
